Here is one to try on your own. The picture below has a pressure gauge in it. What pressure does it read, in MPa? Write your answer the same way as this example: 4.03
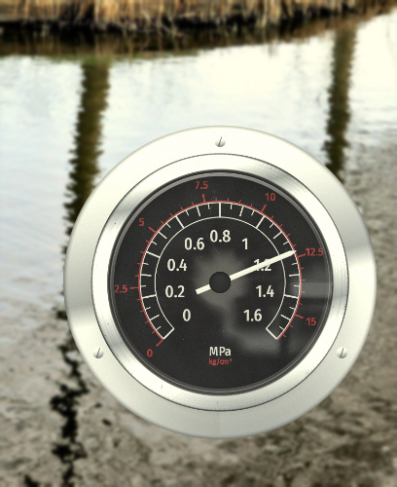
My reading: 1.2
